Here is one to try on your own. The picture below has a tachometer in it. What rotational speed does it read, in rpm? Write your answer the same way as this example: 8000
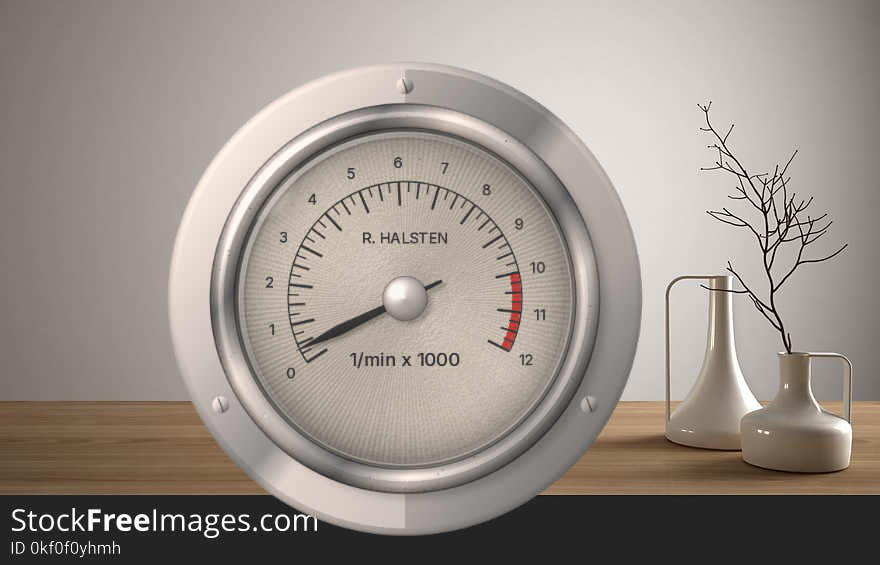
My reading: 375
